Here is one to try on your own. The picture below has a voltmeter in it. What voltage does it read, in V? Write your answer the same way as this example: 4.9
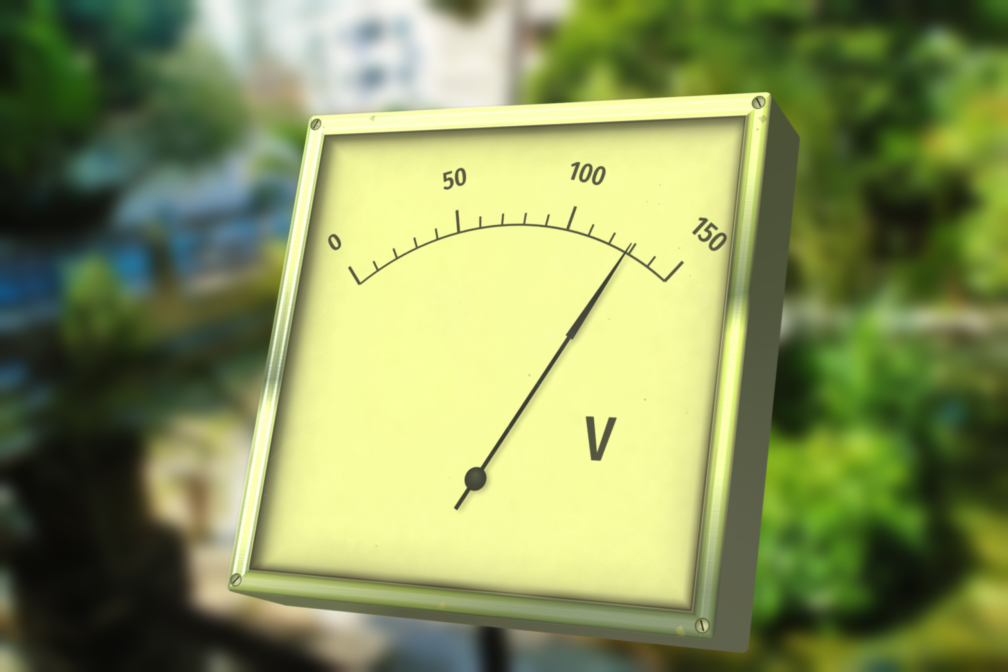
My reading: 130
